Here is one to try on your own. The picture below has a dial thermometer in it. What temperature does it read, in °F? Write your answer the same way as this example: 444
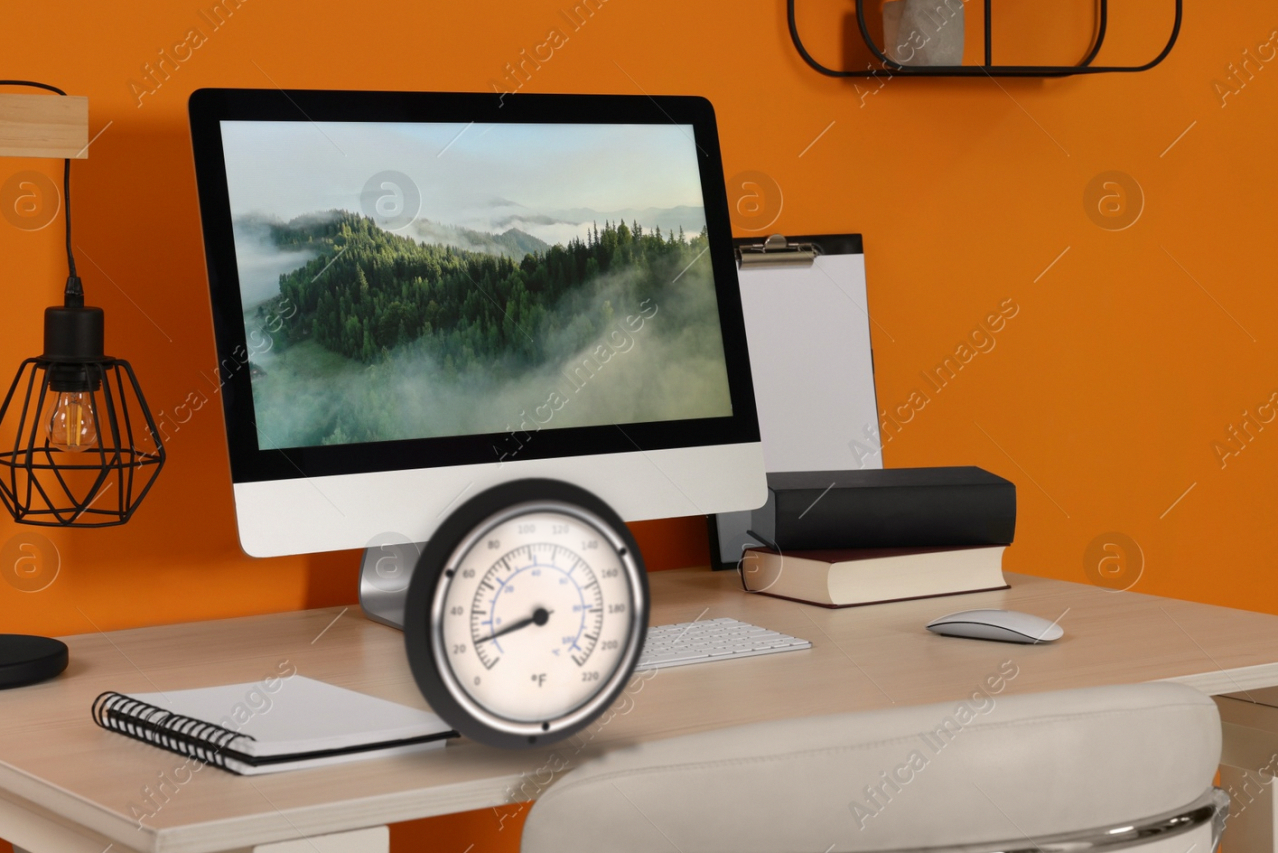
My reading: 20
